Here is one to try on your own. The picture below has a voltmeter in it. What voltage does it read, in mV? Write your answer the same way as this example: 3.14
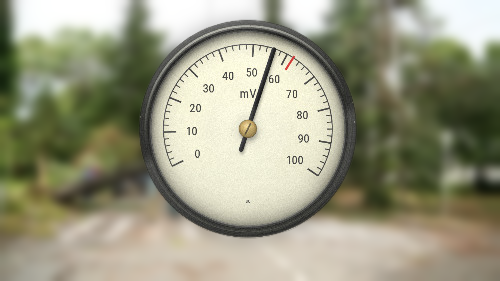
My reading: 56
